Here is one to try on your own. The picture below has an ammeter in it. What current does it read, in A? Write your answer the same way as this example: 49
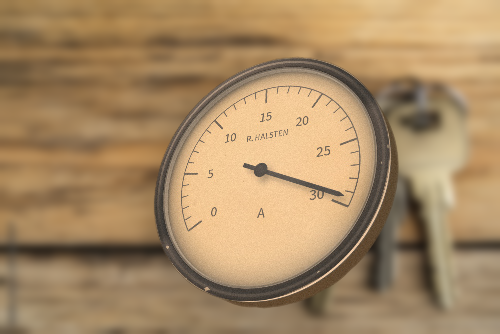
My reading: 29.5
